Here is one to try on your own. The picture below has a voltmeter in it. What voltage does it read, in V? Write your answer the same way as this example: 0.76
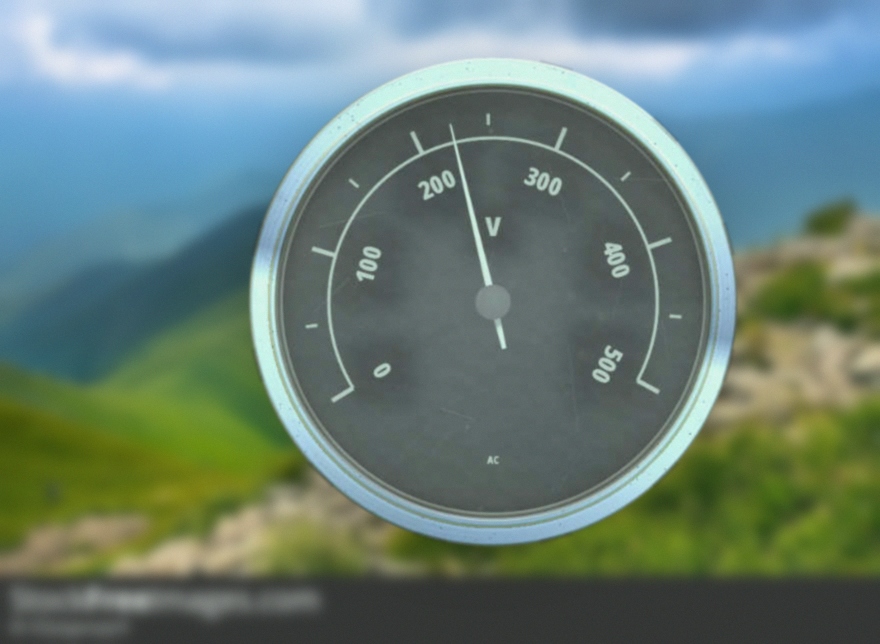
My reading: 225
